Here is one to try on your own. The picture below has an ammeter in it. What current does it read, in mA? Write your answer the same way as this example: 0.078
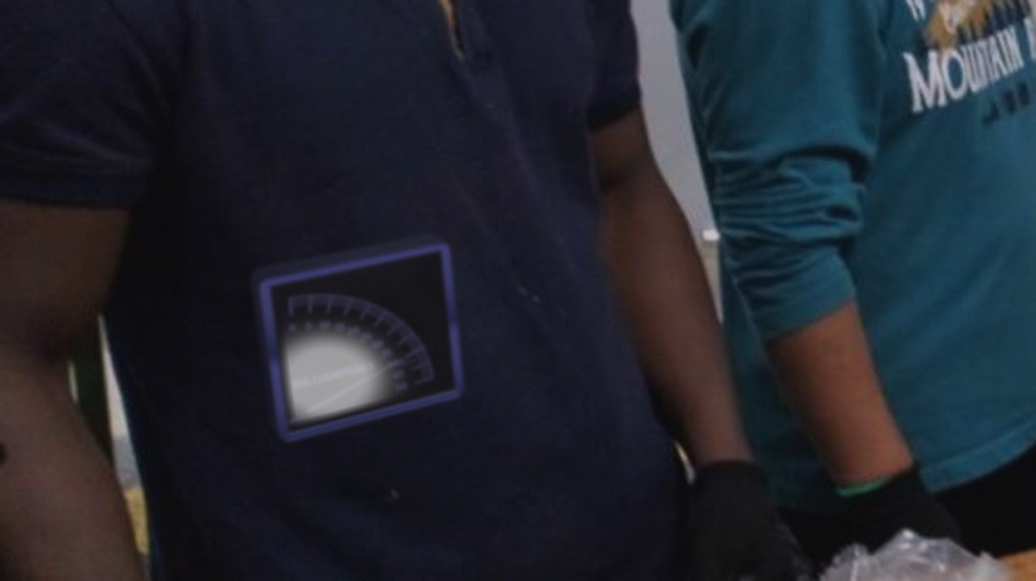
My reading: 40
